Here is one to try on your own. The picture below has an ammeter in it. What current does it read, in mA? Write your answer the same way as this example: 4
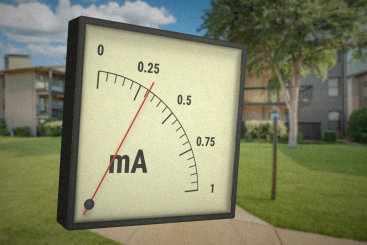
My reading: 0.3
